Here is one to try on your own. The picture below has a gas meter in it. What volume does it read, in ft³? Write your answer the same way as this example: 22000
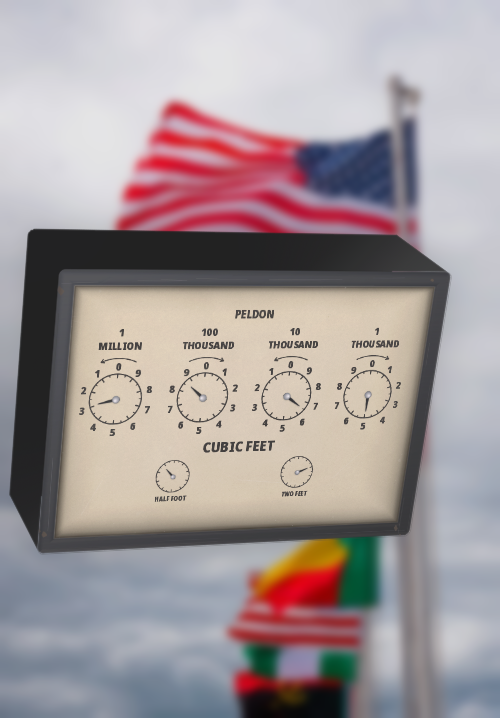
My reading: 286500
